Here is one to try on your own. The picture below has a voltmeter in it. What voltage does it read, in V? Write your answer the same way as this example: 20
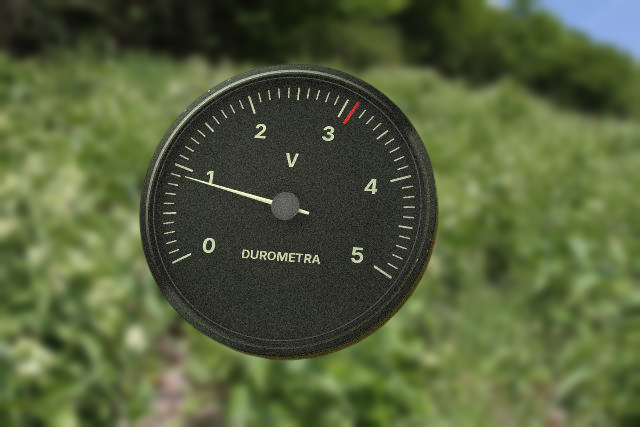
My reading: 0.9
